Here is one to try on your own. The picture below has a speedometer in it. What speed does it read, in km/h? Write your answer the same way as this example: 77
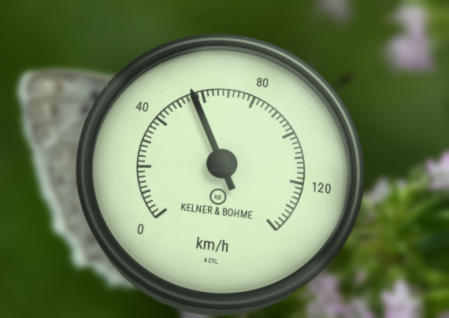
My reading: 56
